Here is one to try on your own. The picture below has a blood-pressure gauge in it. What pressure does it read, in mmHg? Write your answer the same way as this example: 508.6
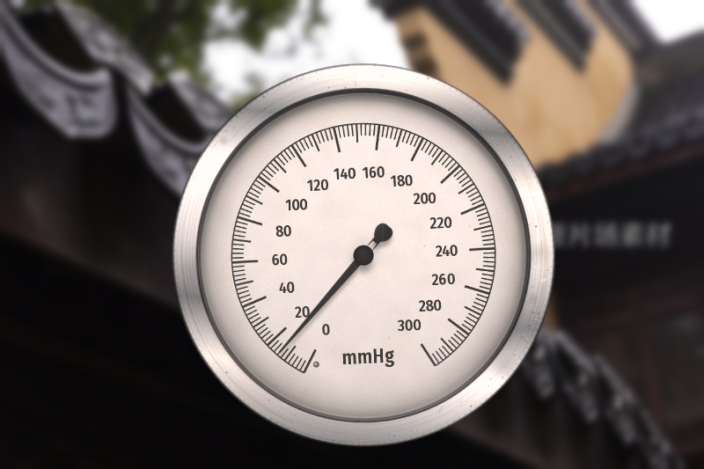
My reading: 14
